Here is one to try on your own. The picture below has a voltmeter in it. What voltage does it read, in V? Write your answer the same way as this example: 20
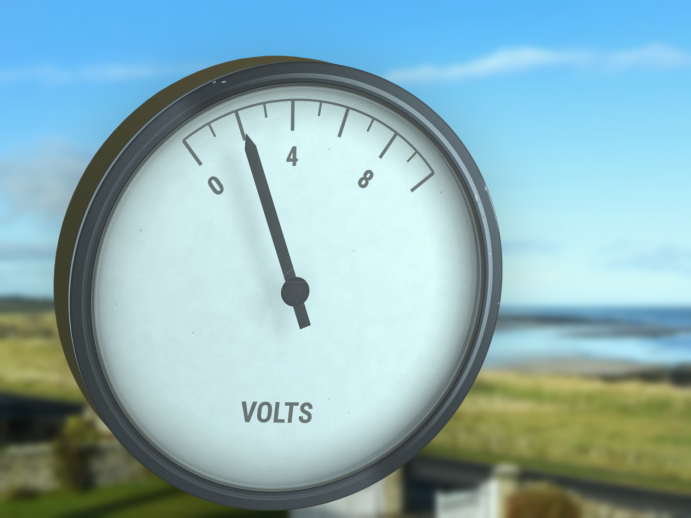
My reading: 2
